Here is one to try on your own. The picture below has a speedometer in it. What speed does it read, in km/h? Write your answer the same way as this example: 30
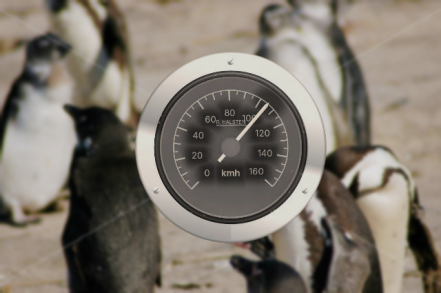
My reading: 105
